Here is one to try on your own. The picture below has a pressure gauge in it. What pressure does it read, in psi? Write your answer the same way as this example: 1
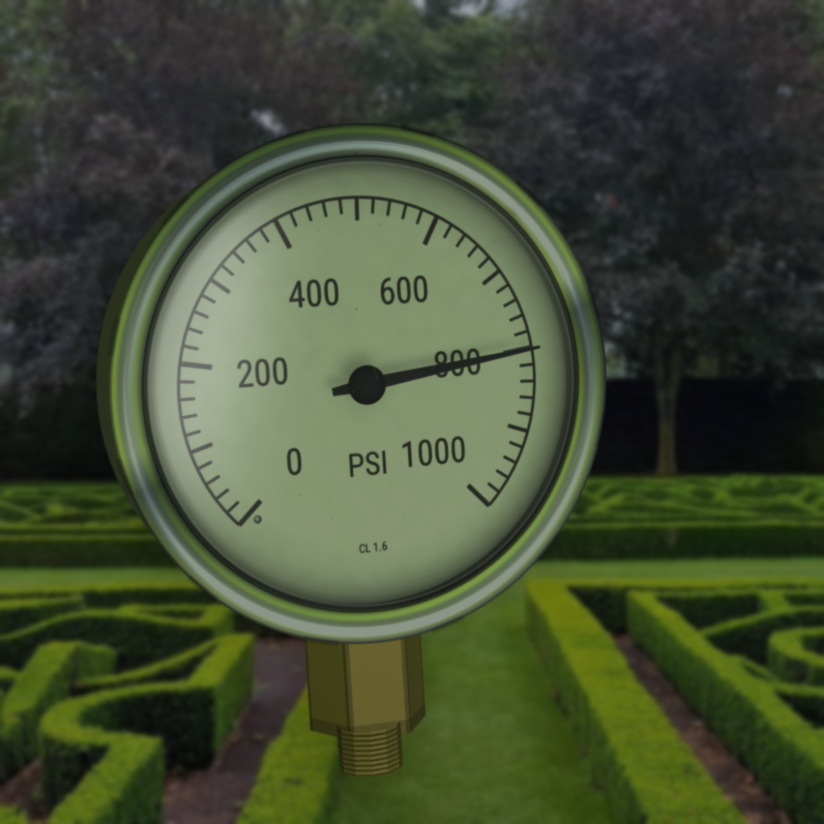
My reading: 800
